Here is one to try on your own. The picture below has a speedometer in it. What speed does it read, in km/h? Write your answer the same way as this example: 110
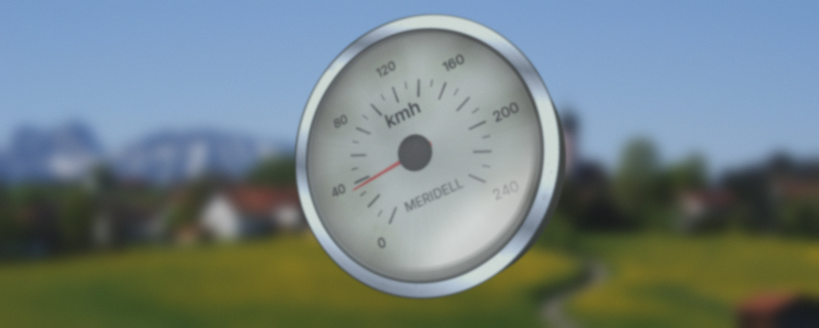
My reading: 35
